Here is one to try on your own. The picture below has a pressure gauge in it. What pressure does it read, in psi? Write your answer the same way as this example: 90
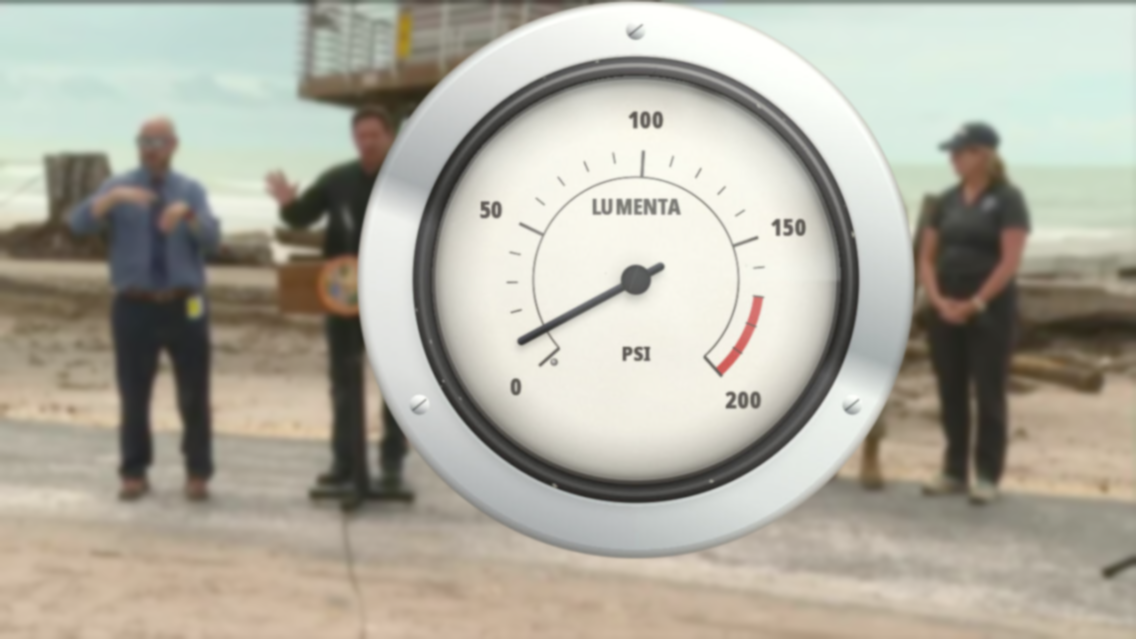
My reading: 10
